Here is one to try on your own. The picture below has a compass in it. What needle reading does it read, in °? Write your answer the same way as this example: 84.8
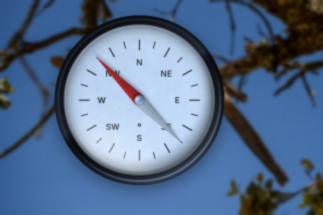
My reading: 315
